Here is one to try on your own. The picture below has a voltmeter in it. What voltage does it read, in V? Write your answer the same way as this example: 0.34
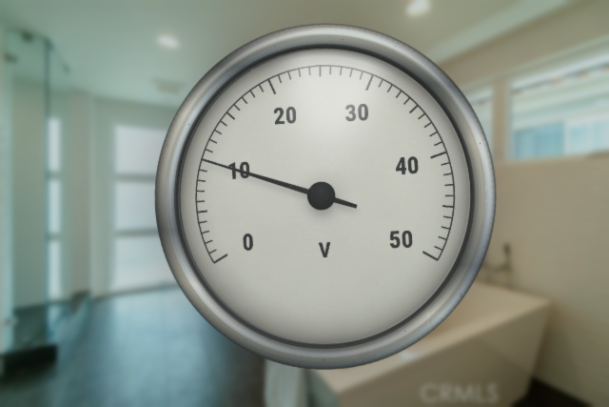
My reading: 10
